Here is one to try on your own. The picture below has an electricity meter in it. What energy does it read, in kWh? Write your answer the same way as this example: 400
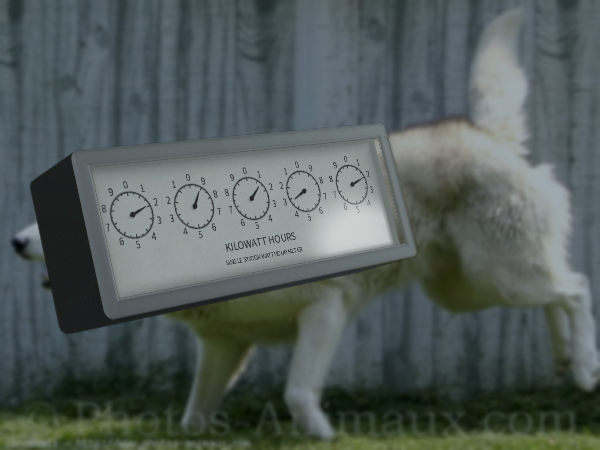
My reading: 19132
